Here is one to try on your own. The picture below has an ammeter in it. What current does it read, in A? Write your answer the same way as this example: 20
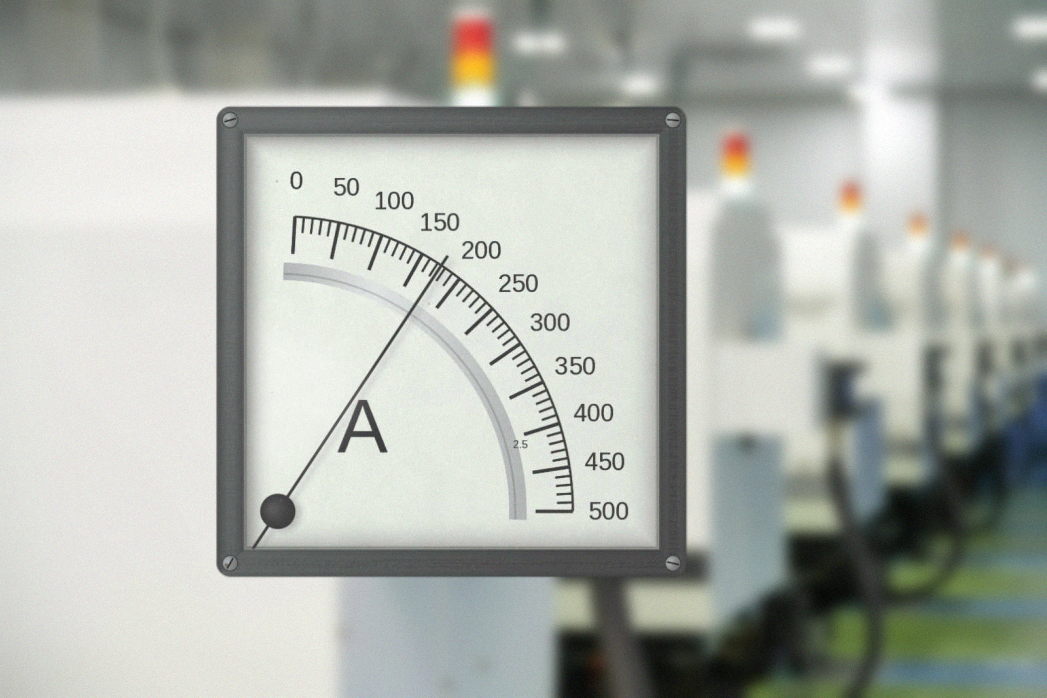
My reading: 175
